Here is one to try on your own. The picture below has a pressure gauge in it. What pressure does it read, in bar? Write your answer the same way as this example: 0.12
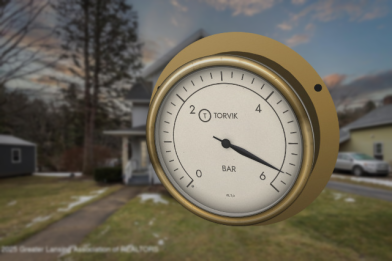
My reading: 5.6
